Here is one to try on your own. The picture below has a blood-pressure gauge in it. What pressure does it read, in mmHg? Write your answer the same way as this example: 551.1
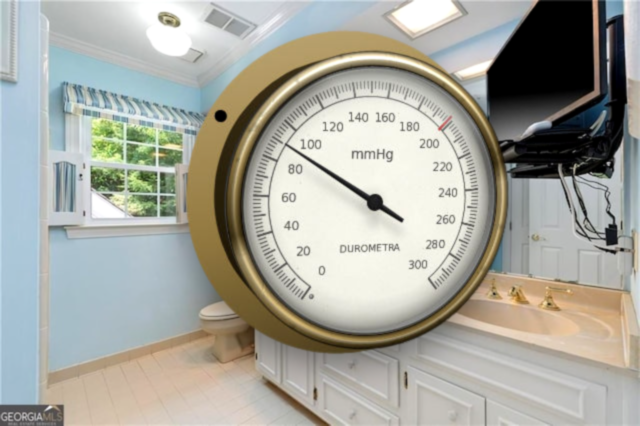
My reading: 90
